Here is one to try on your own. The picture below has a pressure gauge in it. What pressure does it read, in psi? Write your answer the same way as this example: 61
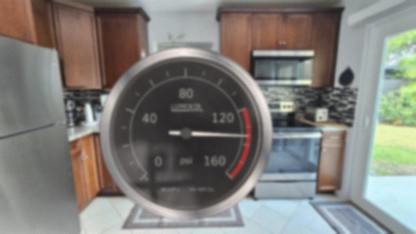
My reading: 135
